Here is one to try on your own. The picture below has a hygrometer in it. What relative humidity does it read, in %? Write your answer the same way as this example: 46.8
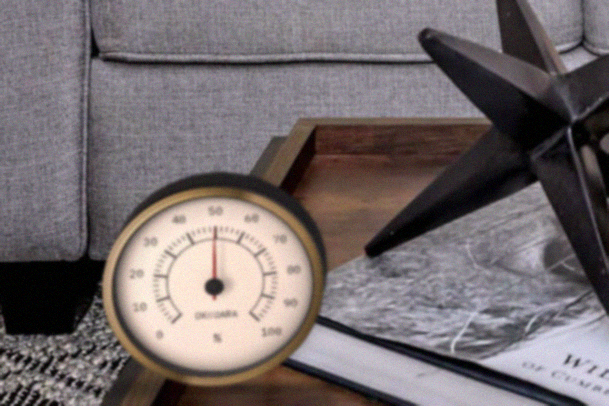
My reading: 50
